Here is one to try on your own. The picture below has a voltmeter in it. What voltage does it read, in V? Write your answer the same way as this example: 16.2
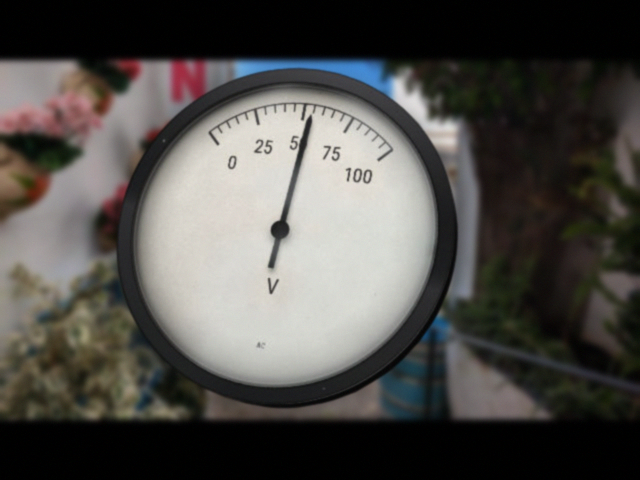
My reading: 55
